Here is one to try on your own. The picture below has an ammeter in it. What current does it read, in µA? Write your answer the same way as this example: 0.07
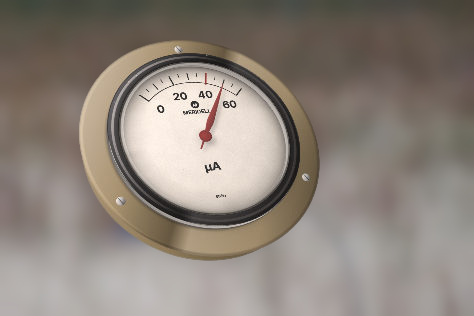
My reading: 50
